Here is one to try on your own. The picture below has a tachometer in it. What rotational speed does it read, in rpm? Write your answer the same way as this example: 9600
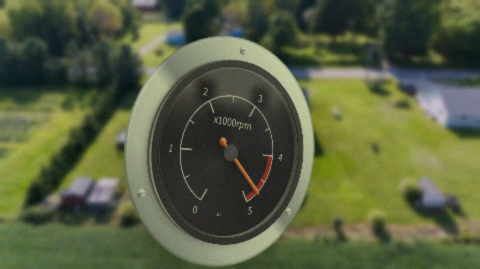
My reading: 4750
